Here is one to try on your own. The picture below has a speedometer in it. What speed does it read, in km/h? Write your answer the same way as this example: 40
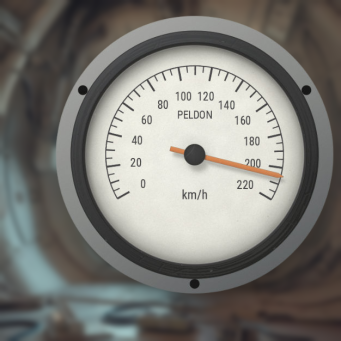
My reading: 205
